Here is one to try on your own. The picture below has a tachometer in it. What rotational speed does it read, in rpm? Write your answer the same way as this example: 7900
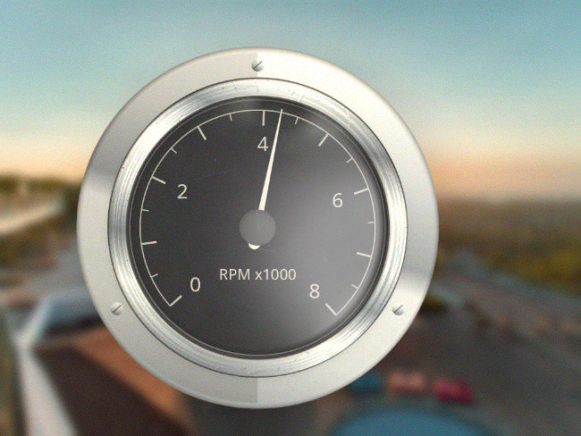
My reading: 4250
